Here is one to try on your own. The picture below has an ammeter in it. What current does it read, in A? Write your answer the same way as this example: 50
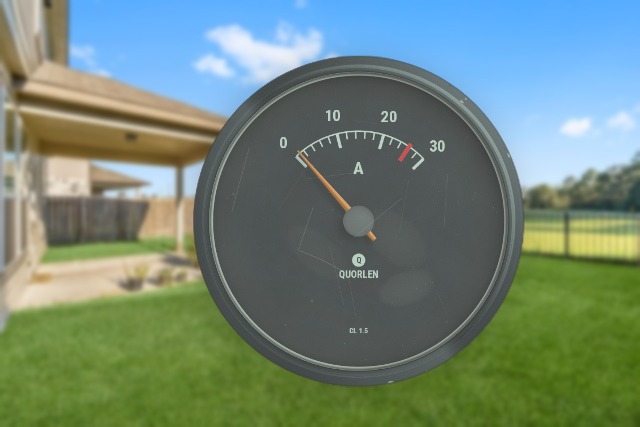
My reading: 1
